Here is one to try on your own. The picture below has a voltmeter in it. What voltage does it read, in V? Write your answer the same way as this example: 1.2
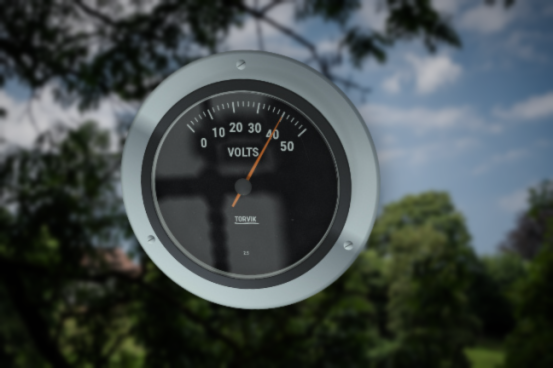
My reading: 40
